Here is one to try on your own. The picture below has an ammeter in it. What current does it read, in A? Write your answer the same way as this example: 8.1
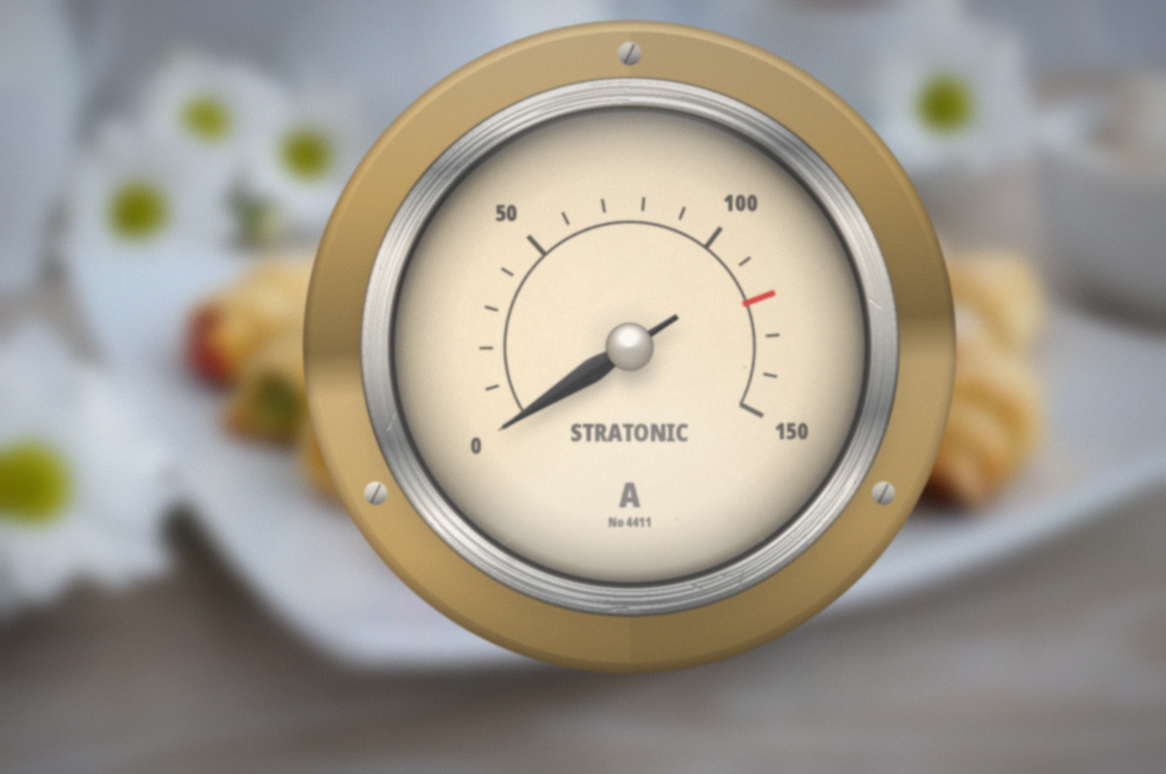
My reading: 0
